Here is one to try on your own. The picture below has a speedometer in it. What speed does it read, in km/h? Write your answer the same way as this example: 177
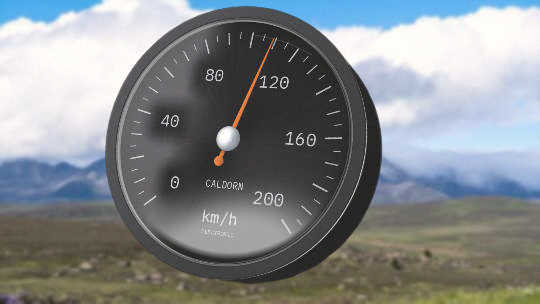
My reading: 110
